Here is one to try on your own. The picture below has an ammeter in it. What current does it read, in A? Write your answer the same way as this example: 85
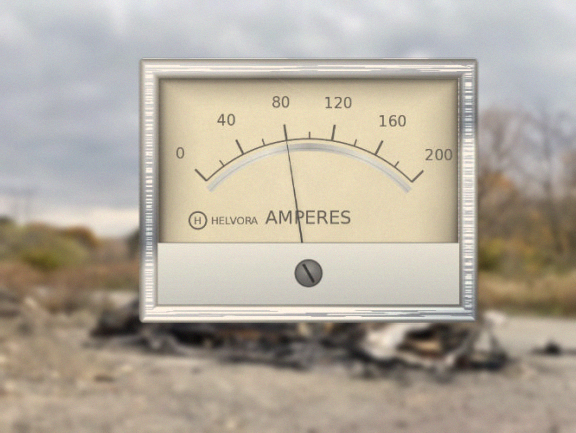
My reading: 80
